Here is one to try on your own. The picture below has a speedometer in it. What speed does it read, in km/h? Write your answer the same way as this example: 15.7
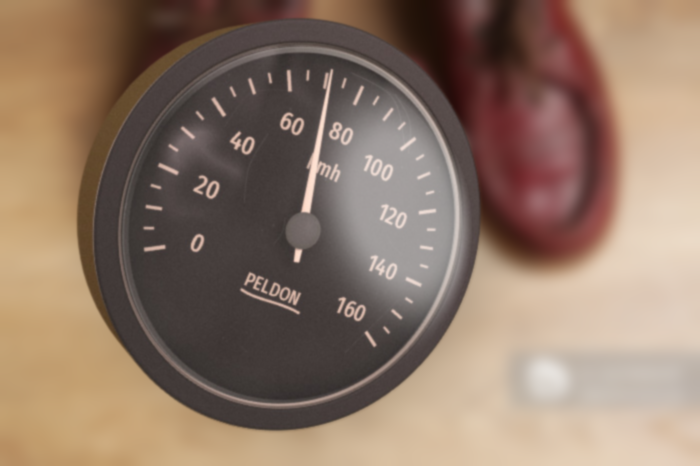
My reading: 70
